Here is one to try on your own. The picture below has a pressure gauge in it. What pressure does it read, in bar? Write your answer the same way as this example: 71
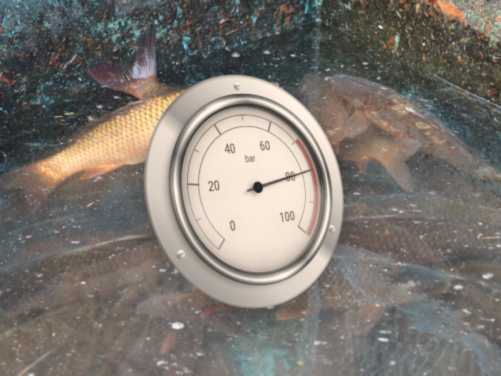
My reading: 80
